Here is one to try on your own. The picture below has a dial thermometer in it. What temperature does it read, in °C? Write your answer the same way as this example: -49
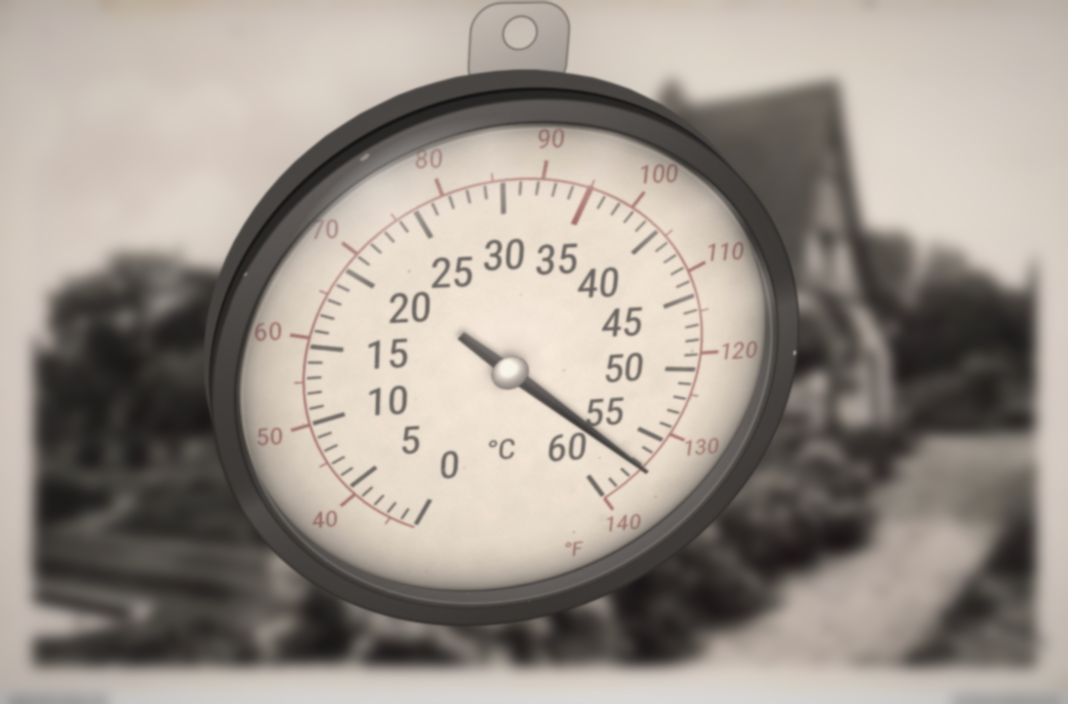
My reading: 57
